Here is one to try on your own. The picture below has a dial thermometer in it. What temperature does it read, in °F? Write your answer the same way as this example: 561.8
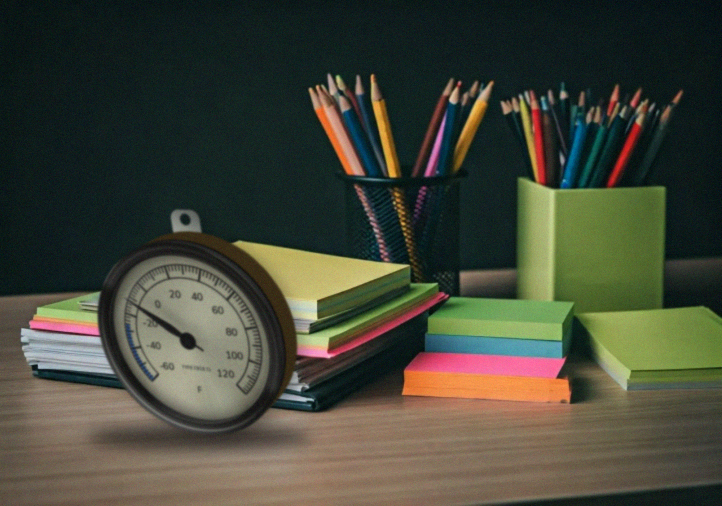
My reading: -10
